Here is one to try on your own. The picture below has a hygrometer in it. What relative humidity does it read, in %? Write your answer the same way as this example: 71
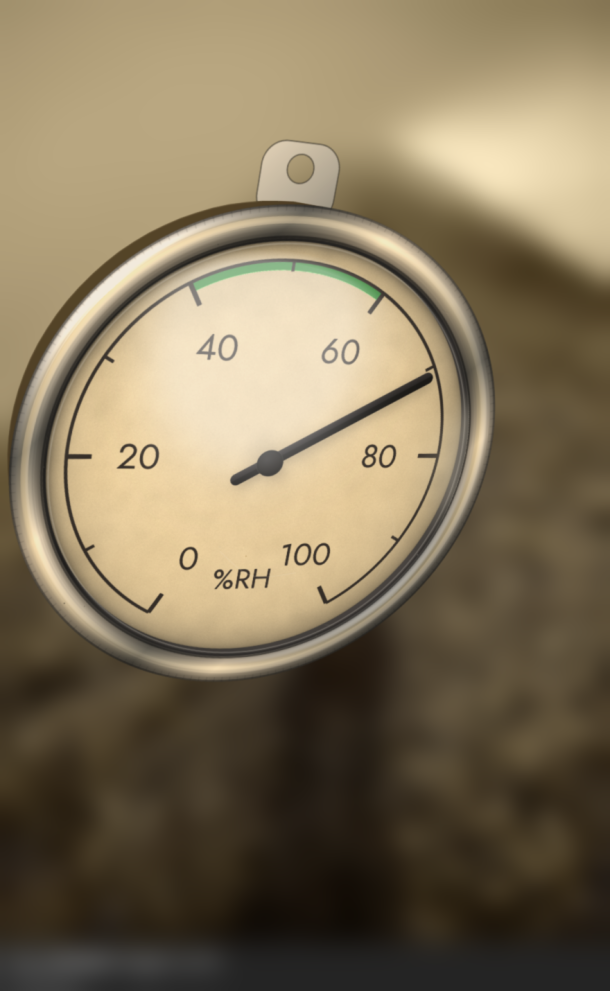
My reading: 70
